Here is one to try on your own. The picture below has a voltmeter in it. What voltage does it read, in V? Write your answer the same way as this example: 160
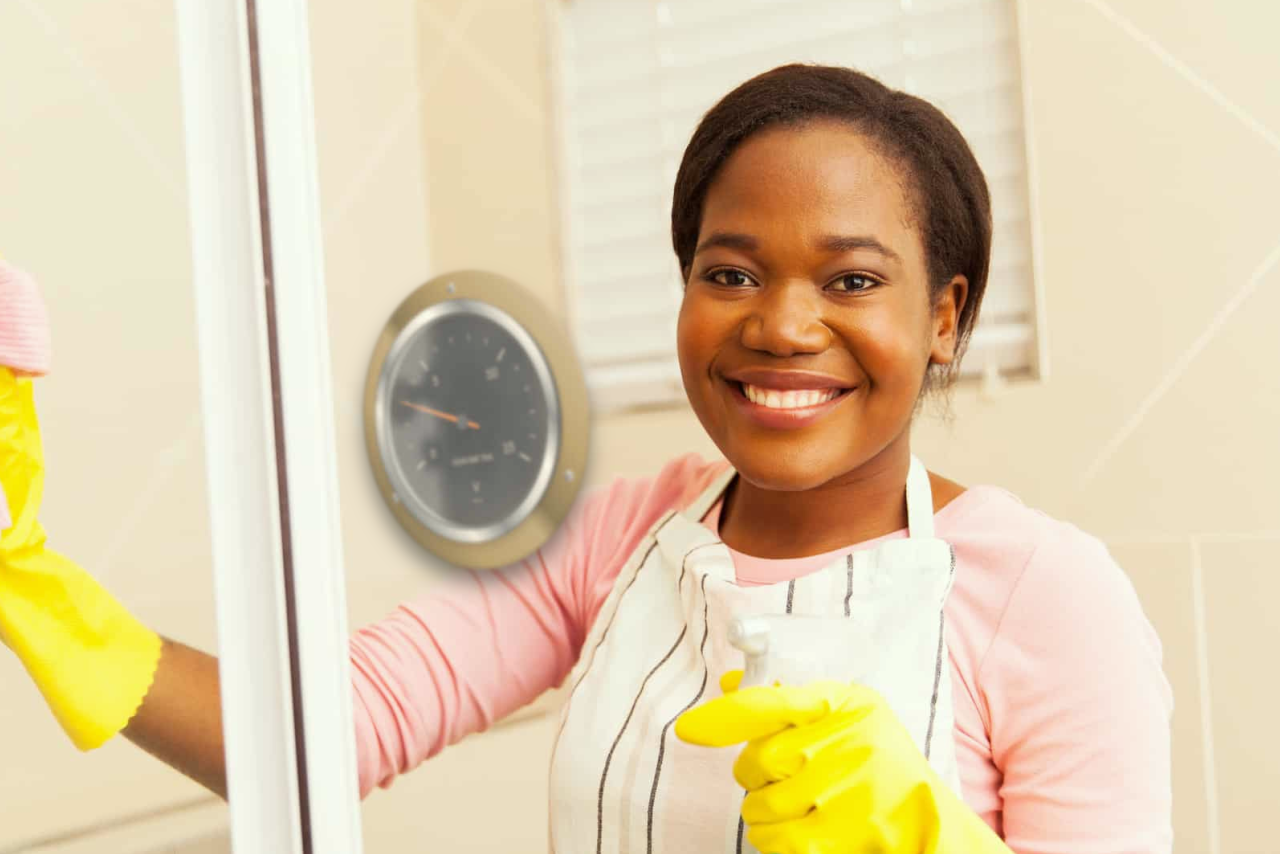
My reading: 3
